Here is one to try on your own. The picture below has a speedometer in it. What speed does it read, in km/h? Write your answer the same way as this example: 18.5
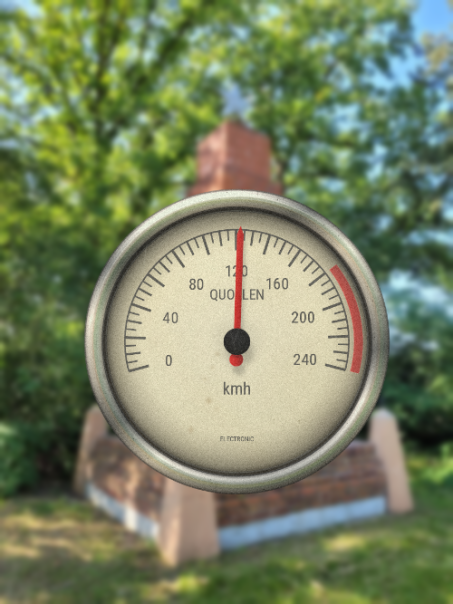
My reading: 122.5
